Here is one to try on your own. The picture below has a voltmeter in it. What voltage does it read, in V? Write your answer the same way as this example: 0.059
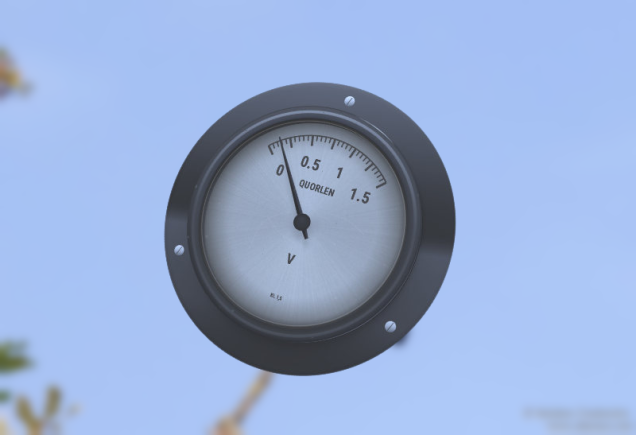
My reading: 0.15
